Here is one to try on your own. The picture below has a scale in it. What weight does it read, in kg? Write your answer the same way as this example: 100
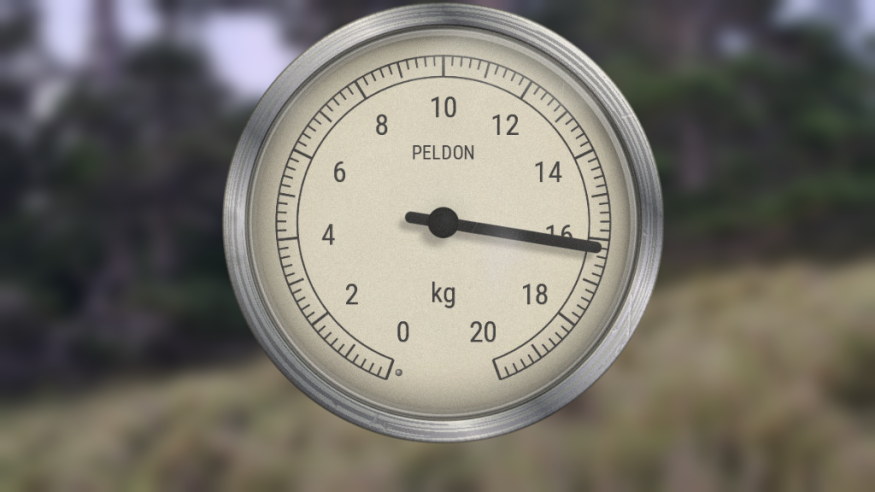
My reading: 16.2
